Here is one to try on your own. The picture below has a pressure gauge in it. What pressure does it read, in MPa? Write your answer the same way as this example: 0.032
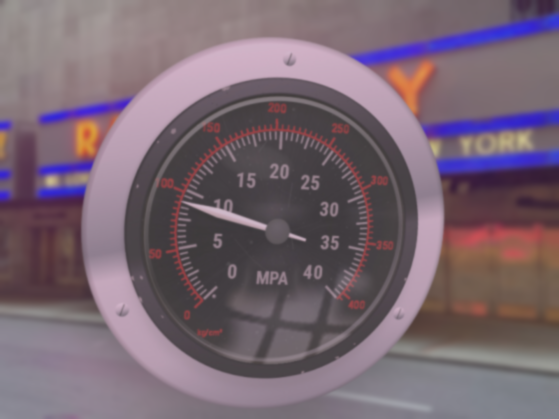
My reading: 9
